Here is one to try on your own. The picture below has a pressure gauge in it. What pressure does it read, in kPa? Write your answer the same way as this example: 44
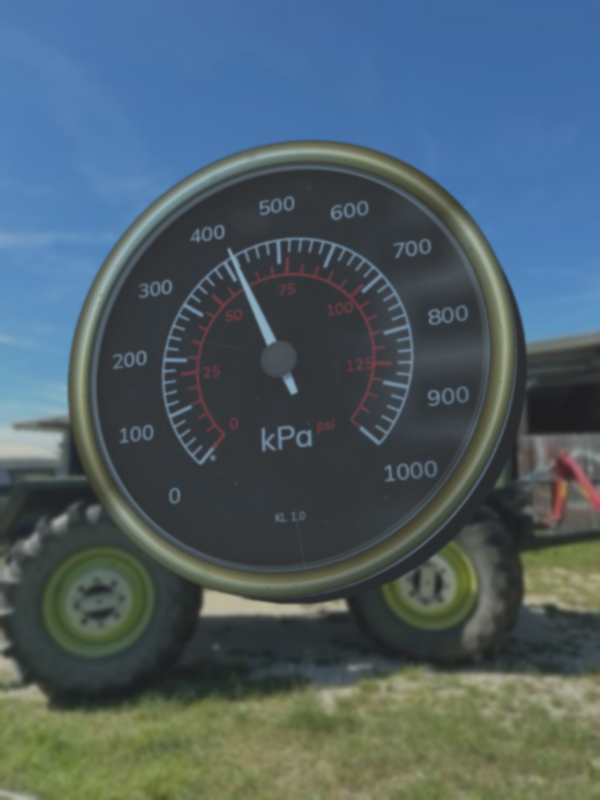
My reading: 420
